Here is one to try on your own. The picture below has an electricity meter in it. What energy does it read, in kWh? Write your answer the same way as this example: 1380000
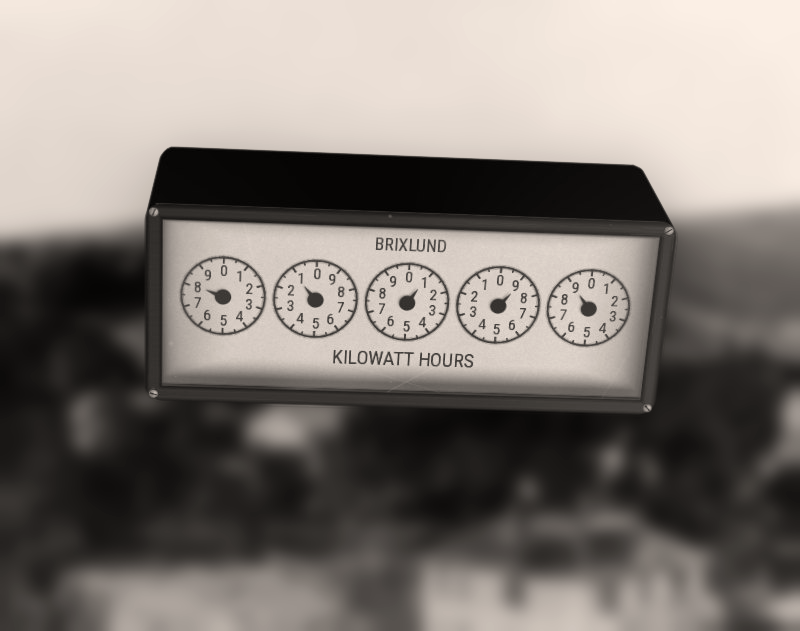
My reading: 81089
